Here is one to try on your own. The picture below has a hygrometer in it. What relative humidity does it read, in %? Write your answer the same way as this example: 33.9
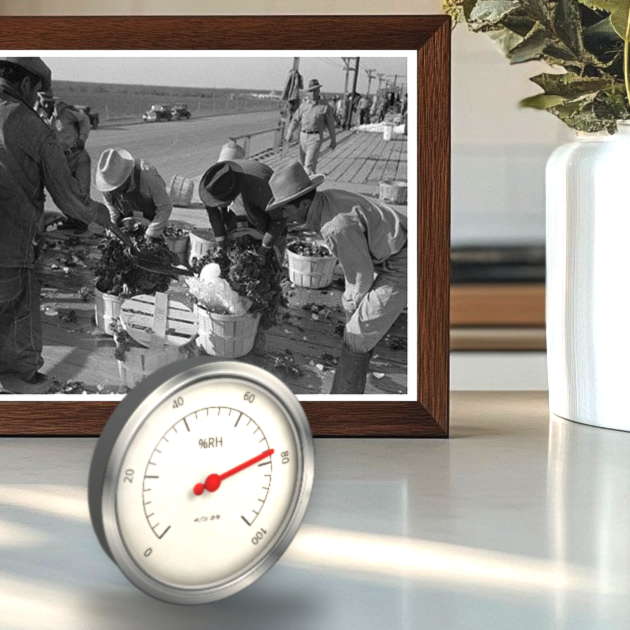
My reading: 76
